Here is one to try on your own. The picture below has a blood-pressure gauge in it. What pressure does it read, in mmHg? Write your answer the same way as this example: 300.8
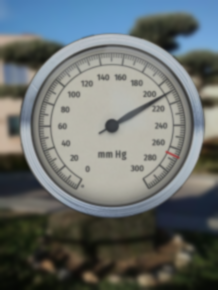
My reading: 210
